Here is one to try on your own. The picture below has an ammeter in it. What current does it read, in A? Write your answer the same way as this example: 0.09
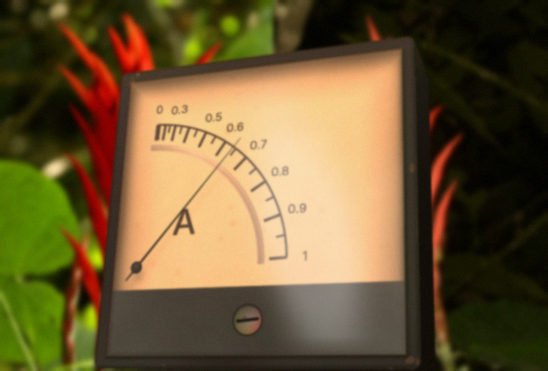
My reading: 0.65
